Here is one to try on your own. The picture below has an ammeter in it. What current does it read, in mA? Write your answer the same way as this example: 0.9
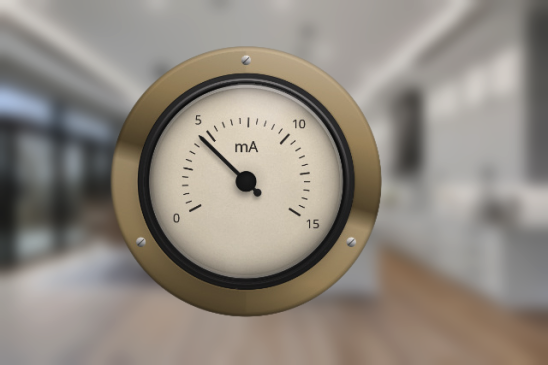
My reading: 4.5
